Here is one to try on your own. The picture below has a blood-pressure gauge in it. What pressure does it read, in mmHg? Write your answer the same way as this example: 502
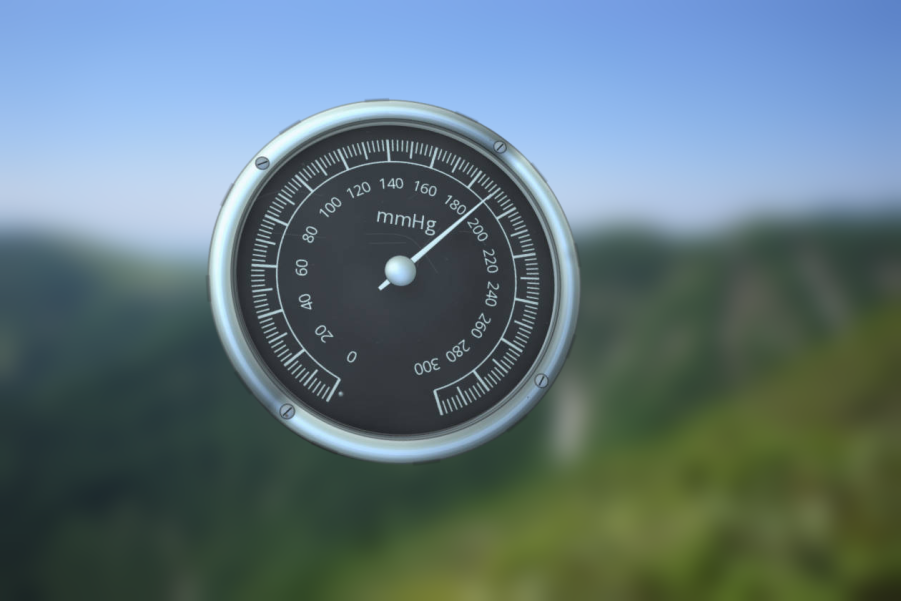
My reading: 190
